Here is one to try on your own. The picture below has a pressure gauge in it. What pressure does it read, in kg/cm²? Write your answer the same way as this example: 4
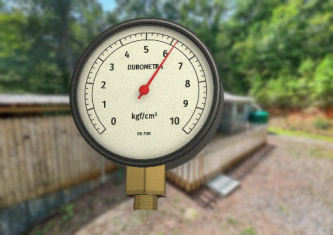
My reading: 6.2
